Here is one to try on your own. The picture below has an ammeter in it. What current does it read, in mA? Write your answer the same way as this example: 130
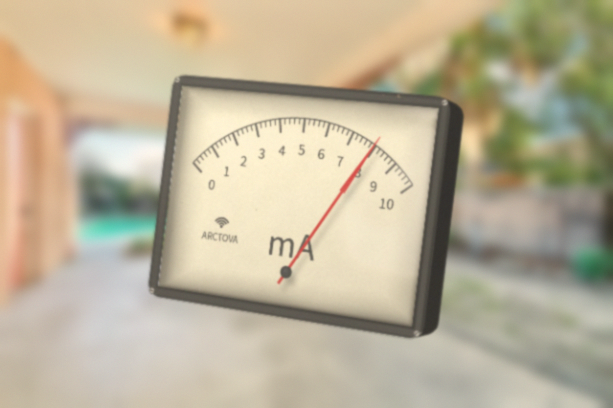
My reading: 8
